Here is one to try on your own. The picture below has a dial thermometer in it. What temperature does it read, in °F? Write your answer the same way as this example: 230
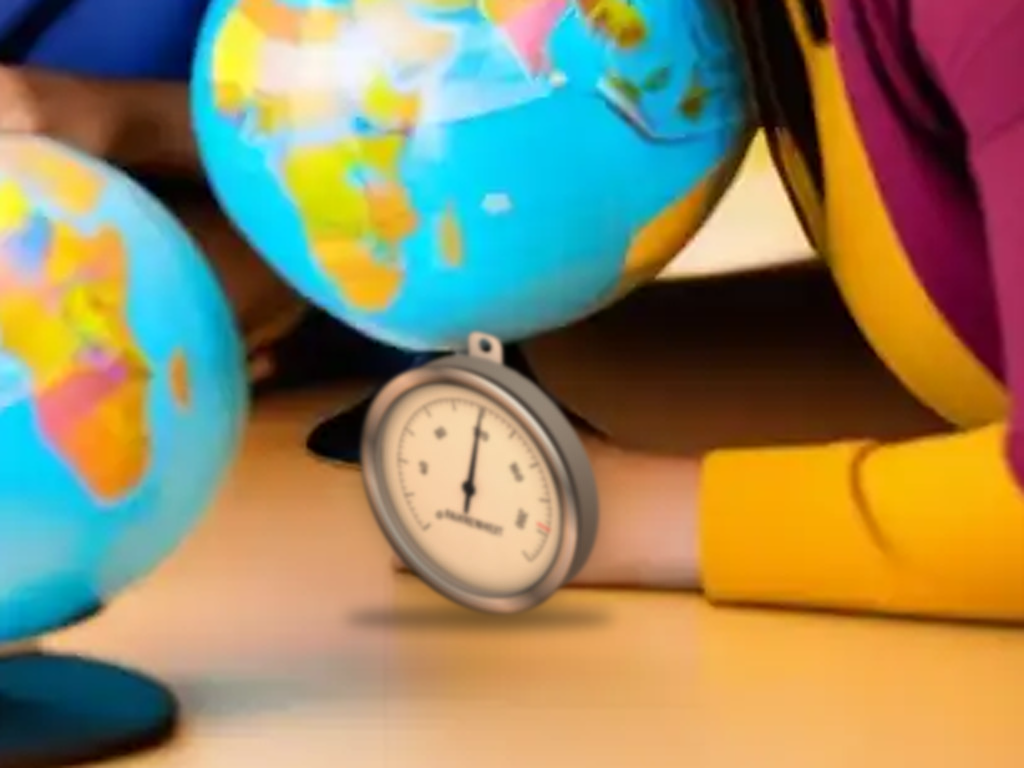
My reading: 120
